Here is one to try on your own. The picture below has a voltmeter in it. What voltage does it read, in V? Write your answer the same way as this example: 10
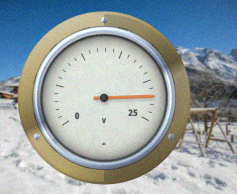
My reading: 22
